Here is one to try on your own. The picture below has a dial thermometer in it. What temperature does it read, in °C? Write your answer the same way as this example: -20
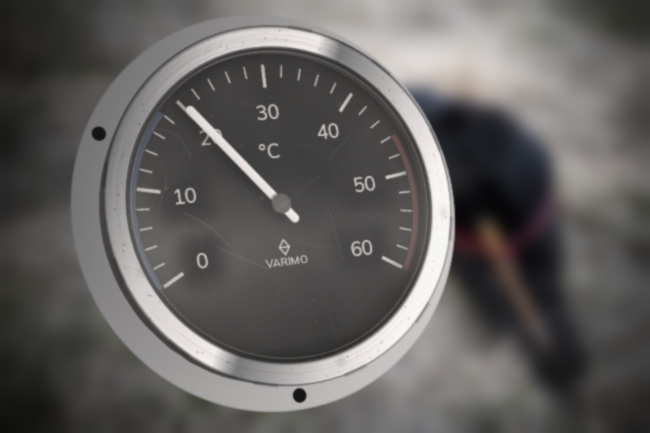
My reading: 20
